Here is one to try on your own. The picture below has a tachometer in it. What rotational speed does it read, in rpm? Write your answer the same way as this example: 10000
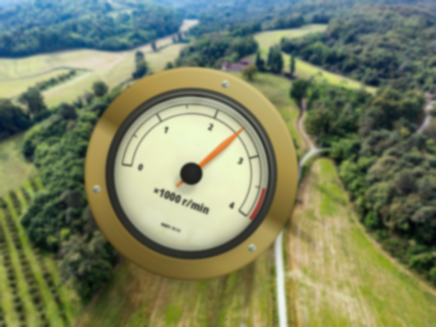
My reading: 2500
